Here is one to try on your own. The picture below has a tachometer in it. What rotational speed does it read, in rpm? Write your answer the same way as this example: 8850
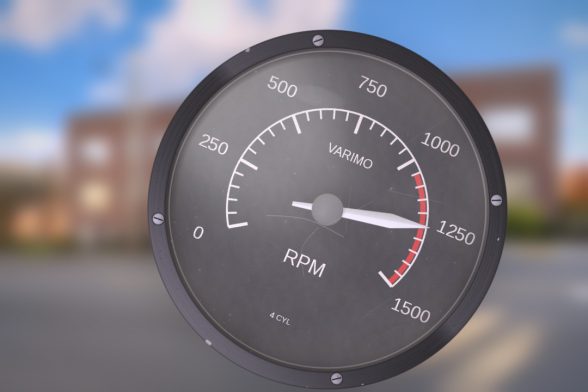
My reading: 1250
